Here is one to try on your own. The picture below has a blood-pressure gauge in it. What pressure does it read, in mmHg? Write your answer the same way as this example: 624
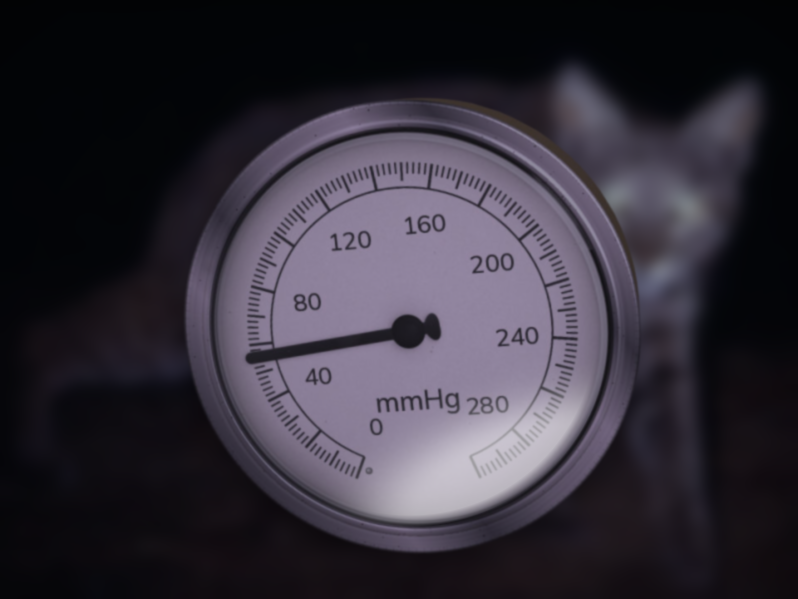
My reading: 56
